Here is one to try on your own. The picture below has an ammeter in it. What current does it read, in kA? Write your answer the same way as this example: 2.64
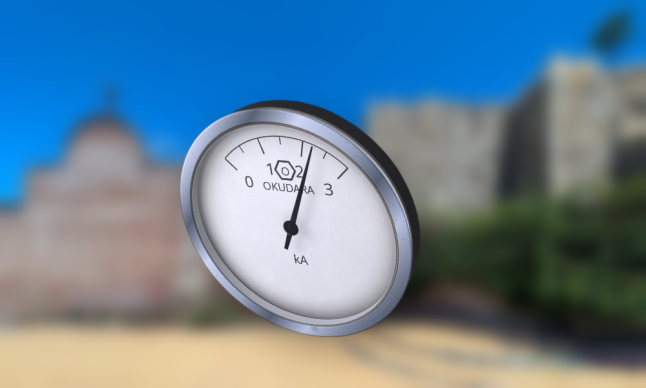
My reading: 2.25
